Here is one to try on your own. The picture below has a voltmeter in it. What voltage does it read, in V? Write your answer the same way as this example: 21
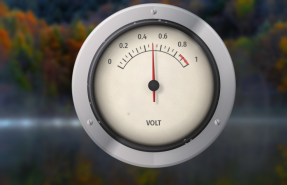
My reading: 0.5
